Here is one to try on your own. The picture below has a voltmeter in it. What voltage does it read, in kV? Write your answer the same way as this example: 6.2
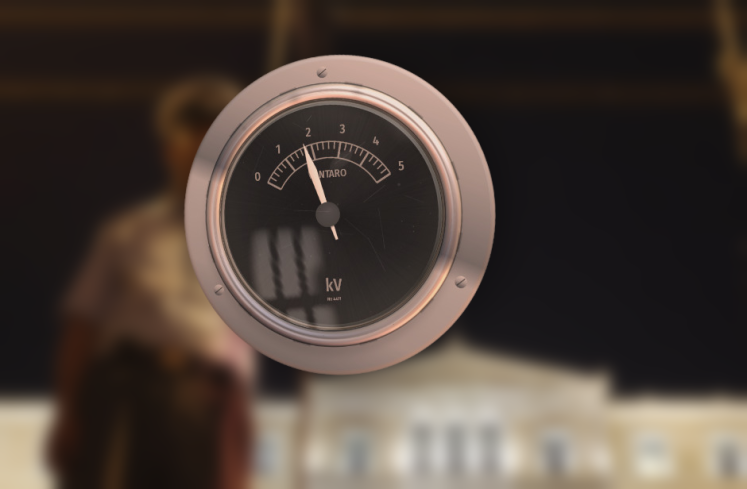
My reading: 1.8
